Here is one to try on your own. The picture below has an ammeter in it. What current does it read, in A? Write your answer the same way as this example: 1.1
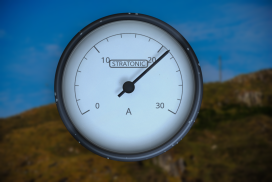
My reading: 21
